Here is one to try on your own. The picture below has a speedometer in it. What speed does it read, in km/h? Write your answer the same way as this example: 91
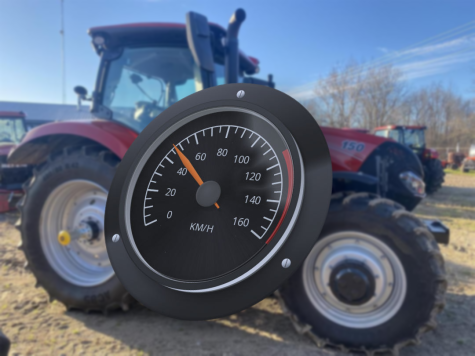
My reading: 47.5
